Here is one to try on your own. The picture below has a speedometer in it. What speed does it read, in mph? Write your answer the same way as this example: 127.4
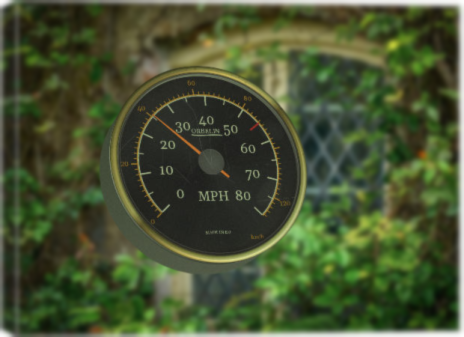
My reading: 25
